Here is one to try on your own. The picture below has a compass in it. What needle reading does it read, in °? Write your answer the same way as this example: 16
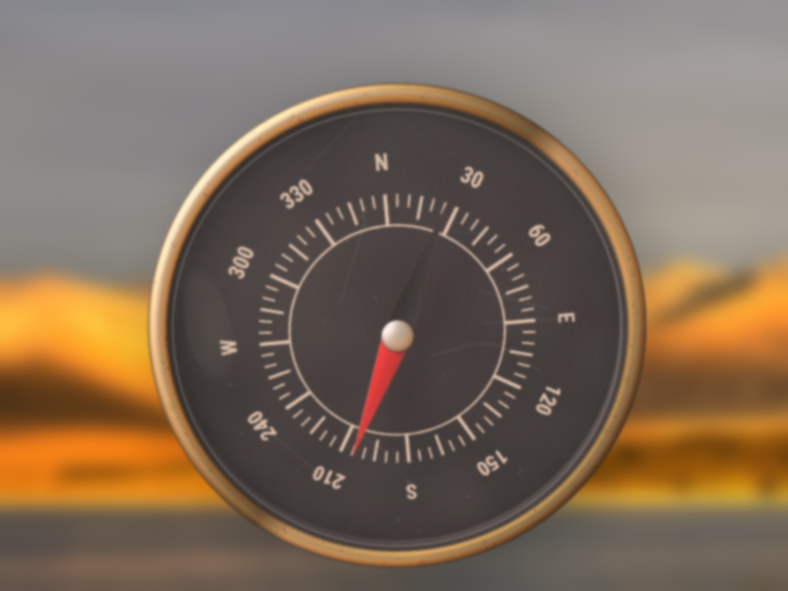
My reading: 205
